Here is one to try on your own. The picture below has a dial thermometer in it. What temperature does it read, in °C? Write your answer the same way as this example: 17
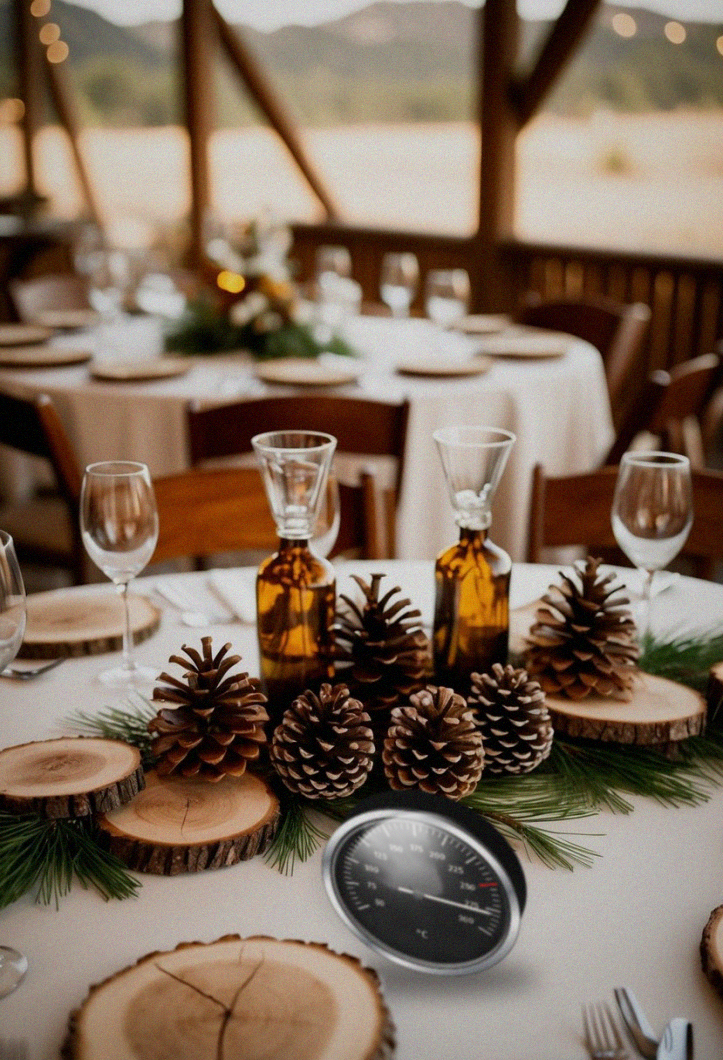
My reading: 275
